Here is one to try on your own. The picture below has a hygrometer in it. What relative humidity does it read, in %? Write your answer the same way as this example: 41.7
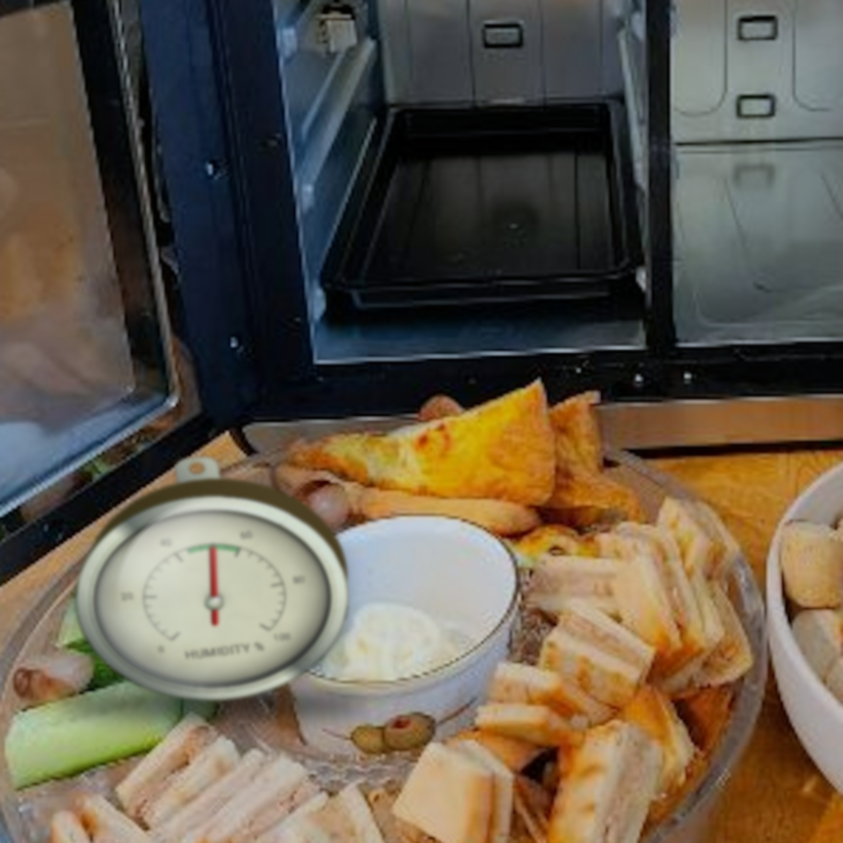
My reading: 52
